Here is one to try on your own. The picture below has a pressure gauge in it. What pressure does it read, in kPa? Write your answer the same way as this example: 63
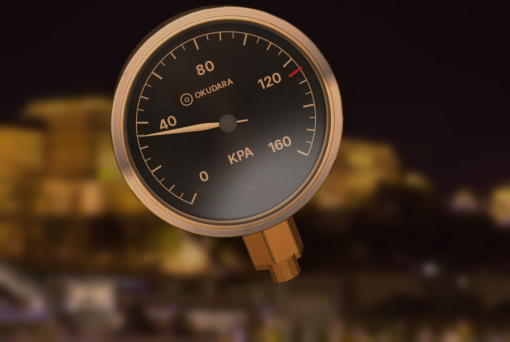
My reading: 35
